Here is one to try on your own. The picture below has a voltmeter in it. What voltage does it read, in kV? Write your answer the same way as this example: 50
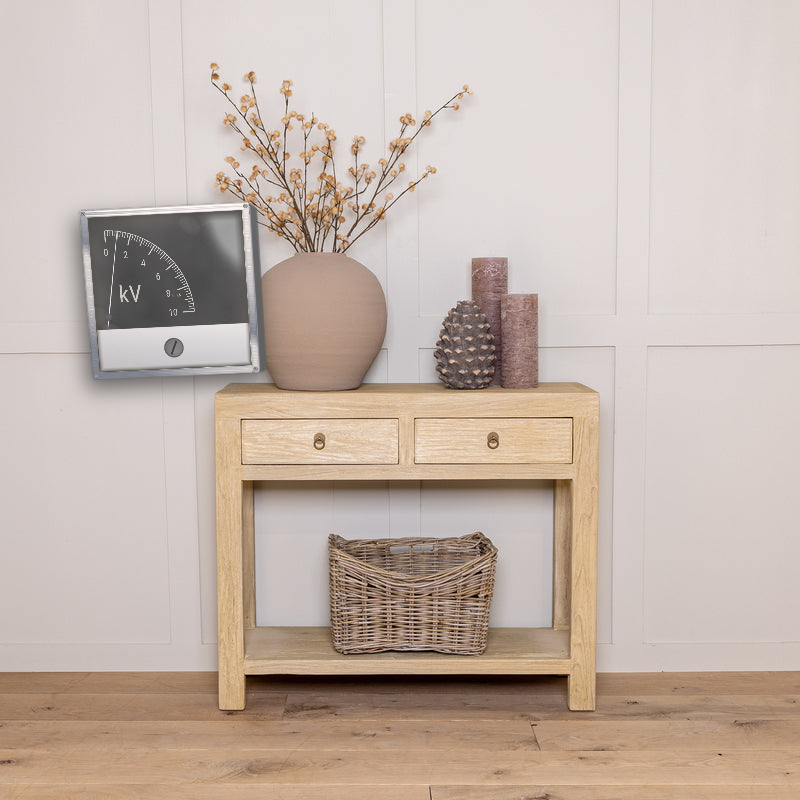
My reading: 1
